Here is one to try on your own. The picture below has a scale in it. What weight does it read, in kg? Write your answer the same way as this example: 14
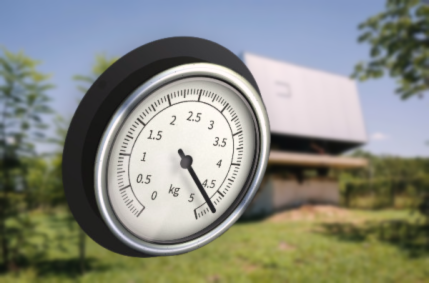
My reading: 4.75
